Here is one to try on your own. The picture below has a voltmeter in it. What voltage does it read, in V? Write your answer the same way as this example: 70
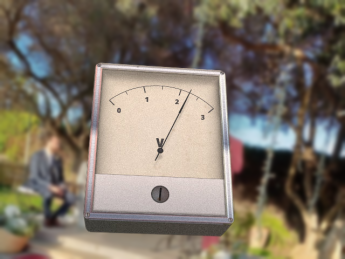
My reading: 2.25
